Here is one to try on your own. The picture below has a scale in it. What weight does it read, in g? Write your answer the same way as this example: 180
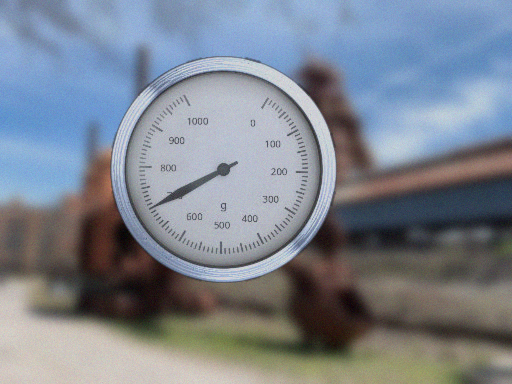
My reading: 700
